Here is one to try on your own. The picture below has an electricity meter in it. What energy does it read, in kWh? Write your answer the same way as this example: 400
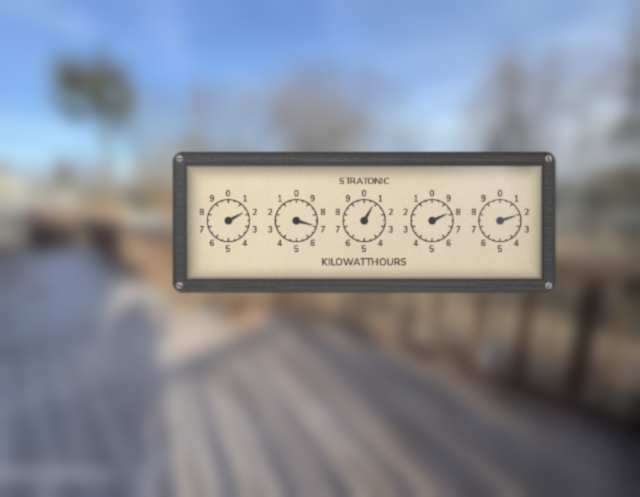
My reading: 17082
